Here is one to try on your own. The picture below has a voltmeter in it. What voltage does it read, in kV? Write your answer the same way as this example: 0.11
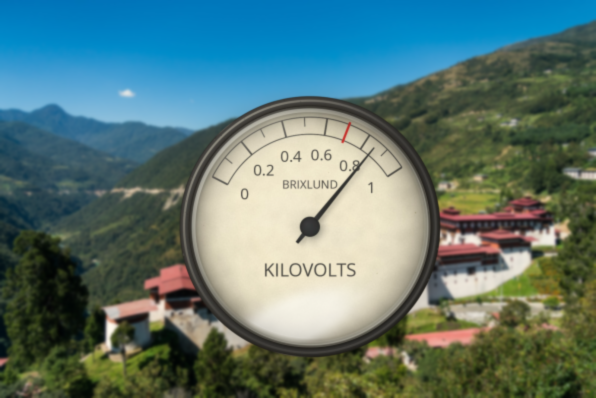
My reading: 0.85
